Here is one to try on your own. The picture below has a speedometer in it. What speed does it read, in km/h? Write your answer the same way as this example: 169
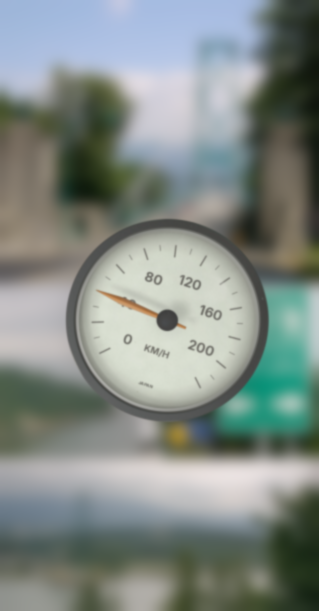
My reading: 40
